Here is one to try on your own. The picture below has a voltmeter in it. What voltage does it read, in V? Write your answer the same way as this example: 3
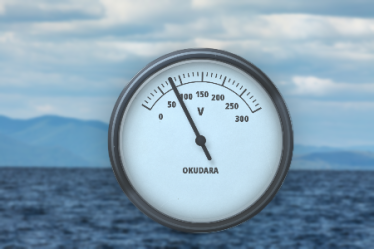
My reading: 80
